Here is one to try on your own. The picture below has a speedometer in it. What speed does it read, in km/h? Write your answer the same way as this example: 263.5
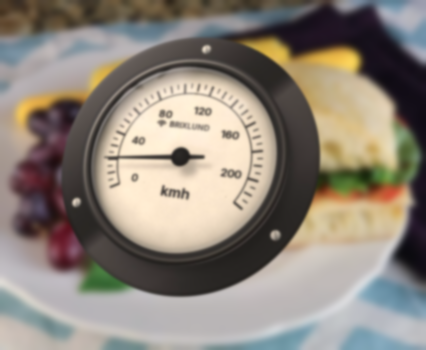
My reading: 20
